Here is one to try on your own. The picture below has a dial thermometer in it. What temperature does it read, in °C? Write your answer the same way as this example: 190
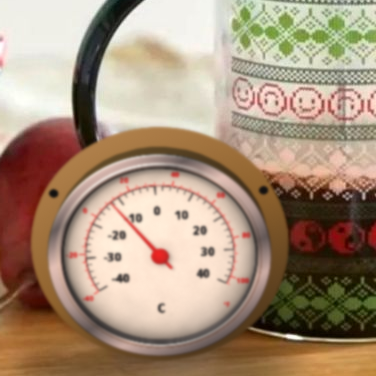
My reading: -12
